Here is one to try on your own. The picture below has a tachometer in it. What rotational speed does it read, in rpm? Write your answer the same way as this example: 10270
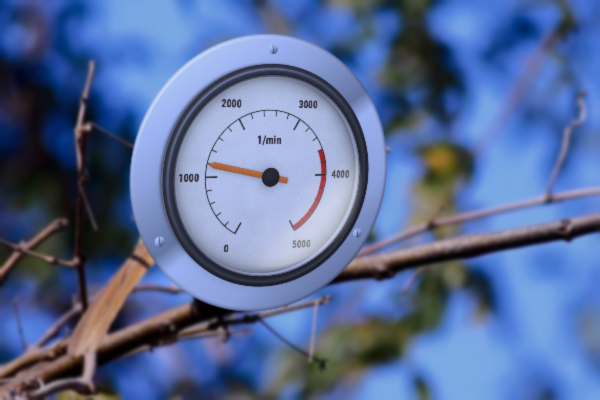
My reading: 1200
